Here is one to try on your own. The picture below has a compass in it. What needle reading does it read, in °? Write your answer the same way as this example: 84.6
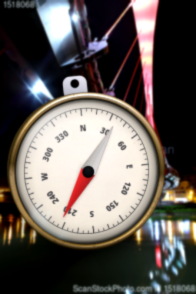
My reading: 215
